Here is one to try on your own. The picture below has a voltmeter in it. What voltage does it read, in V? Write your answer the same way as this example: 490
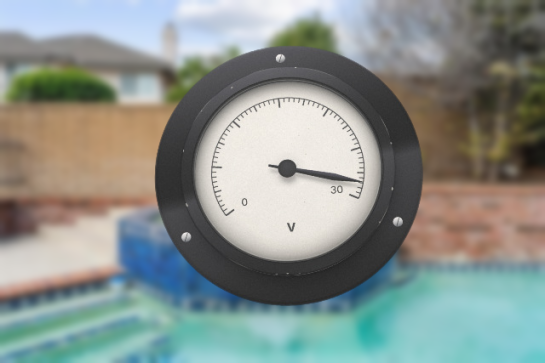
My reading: 28.5
